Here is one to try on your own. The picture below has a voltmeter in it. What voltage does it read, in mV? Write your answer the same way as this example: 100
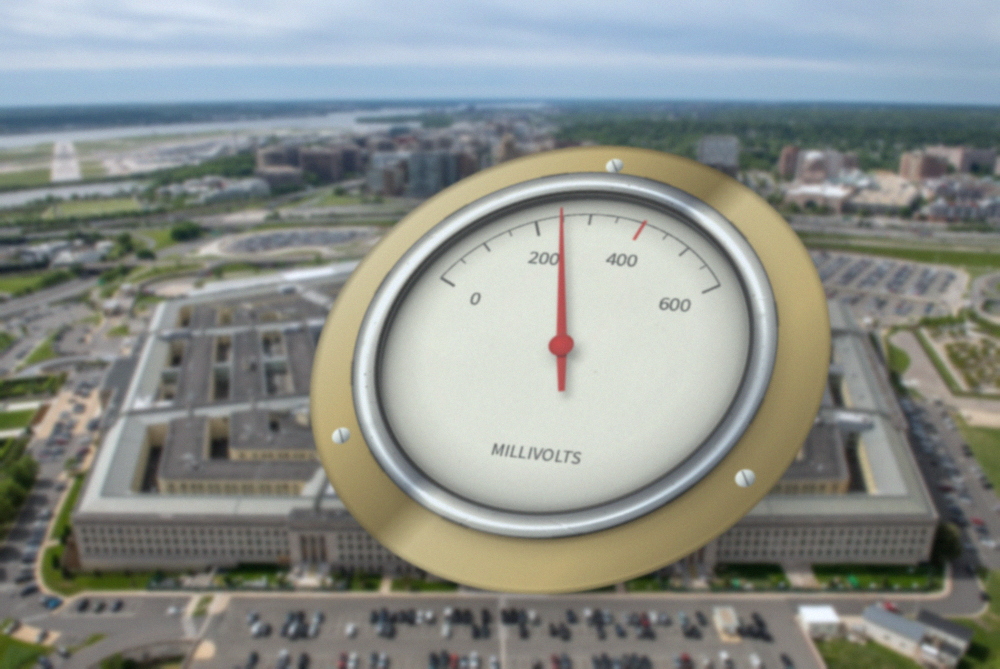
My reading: 250
